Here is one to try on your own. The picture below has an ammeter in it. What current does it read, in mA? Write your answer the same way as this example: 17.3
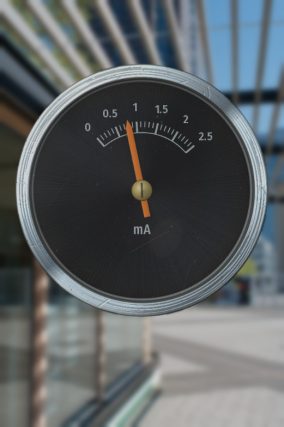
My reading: 0.8
